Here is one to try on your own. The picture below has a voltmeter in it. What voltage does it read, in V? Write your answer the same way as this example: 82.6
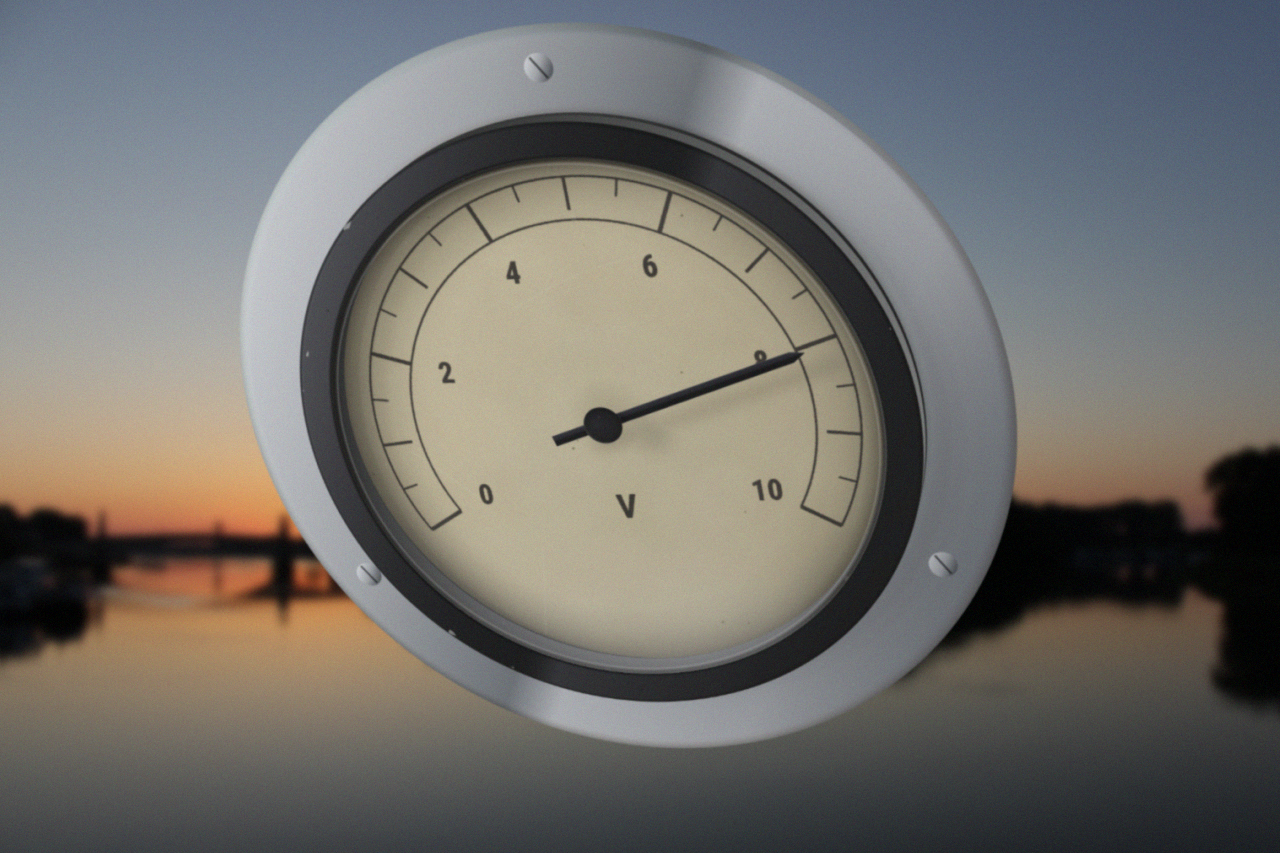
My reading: 8
